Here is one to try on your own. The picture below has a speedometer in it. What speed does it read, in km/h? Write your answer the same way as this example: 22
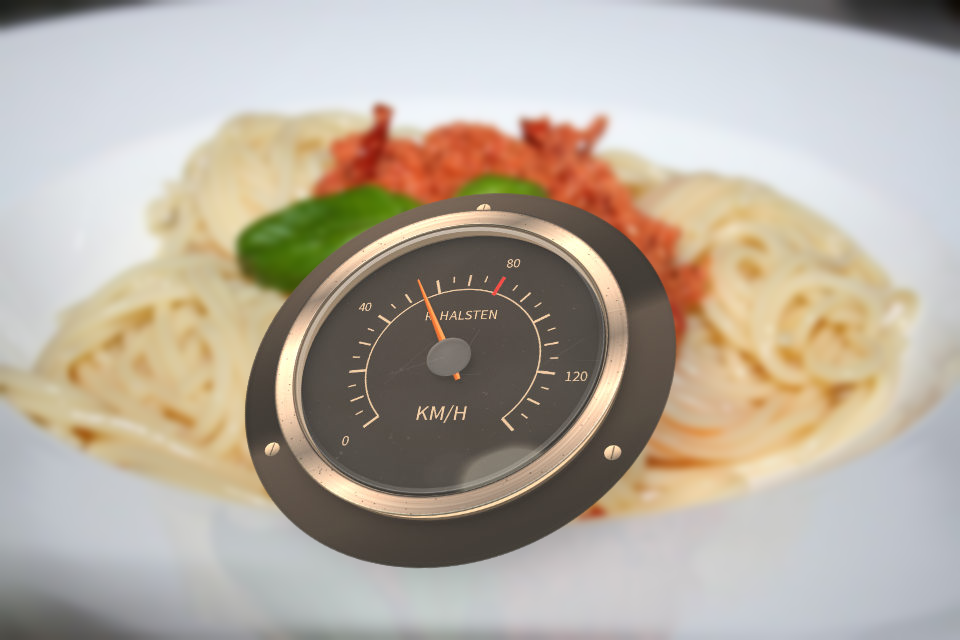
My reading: 55
